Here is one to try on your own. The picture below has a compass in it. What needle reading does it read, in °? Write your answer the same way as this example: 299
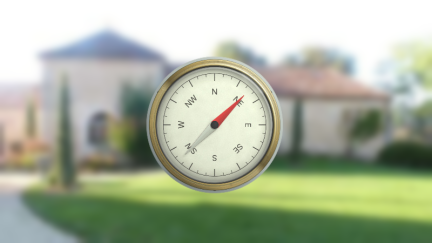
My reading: 45
